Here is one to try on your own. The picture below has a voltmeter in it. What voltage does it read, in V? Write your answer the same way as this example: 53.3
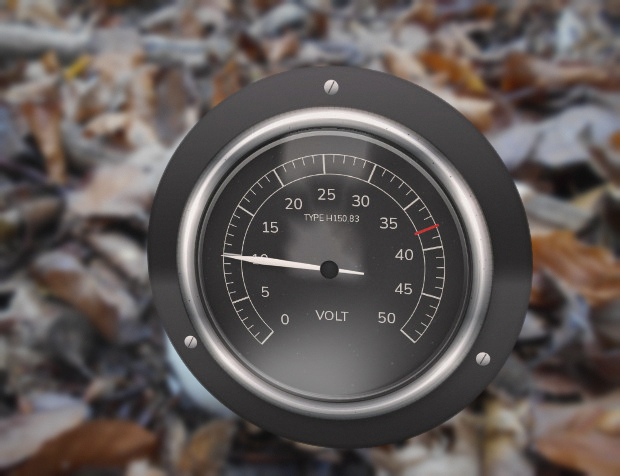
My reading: 10
